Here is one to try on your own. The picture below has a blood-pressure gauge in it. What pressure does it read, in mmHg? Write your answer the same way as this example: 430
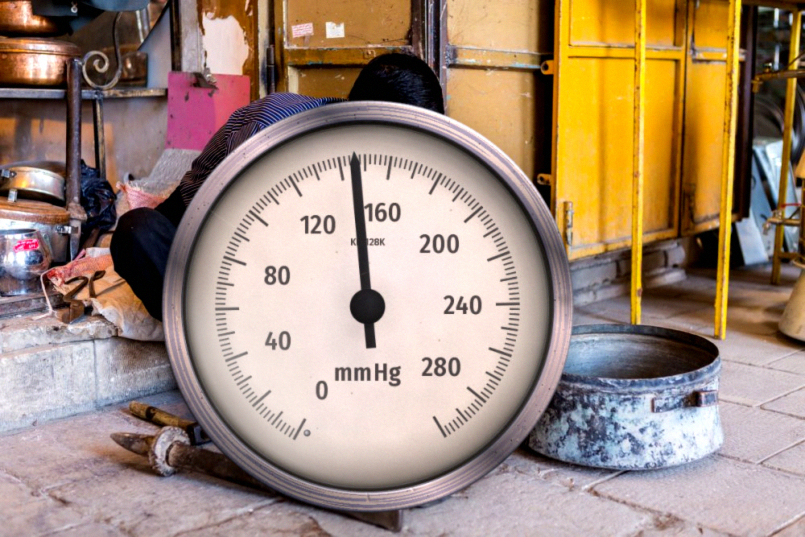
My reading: 146
